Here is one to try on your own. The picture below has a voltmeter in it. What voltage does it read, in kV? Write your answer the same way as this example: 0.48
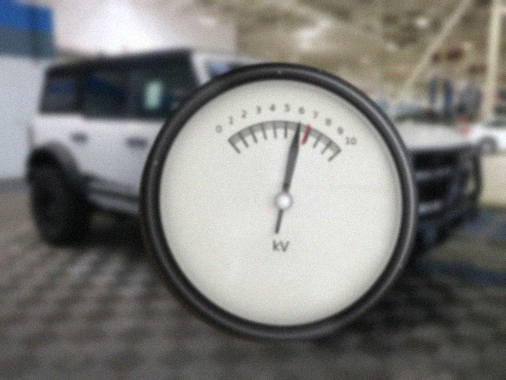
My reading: 6
